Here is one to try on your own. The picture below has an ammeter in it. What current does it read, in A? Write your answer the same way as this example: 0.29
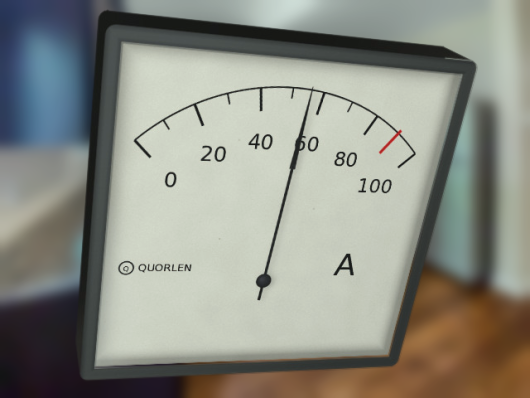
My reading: 55
